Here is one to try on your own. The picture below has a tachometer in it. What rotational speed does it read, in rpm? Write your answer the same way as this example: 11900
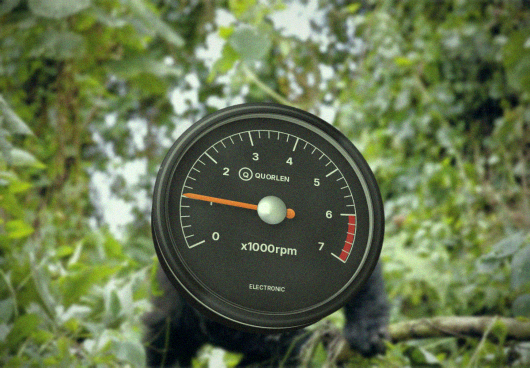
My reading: 1000
